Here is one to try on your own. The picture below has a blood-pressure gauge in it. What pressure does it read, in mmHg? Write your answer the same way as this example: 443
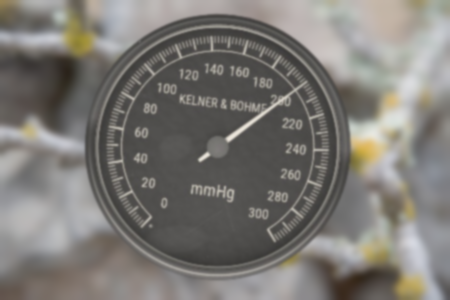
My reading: 200
